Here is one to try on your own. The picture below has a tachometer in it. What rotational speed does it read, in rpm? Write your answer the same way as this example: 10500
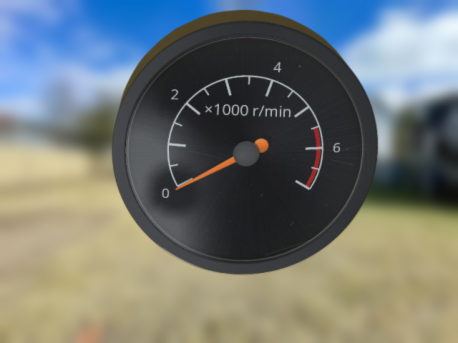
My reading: 0
